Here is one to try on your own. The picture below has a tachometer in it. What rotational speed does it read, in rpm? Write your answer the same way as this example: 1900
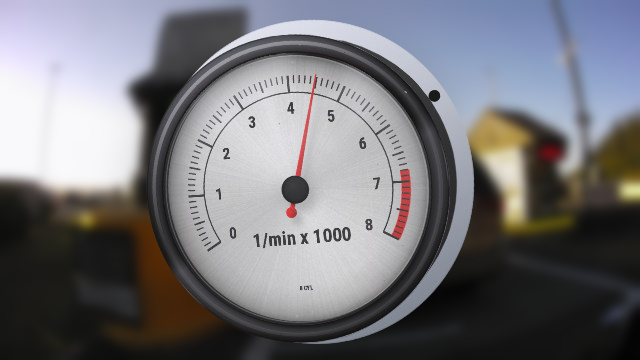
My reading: 4500
